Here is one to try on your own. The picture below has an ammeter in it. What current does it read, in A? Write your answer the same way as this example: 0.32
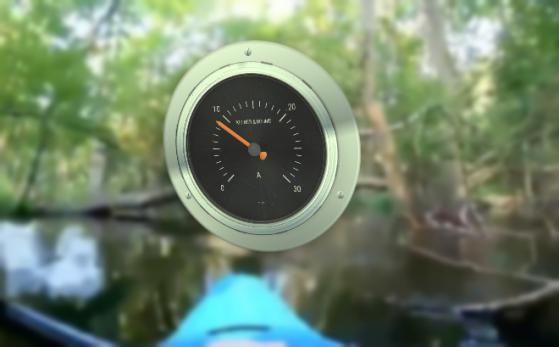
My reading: 9
